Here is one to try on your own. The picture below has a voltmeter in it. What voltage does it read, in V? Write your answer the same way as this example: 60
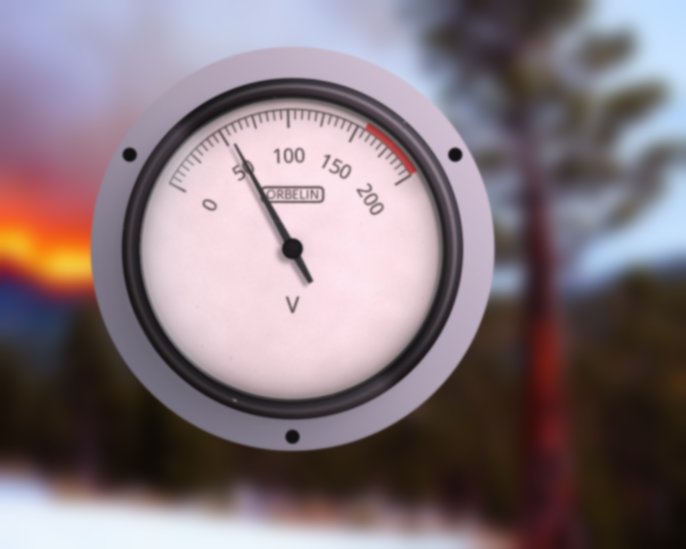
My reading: 55
